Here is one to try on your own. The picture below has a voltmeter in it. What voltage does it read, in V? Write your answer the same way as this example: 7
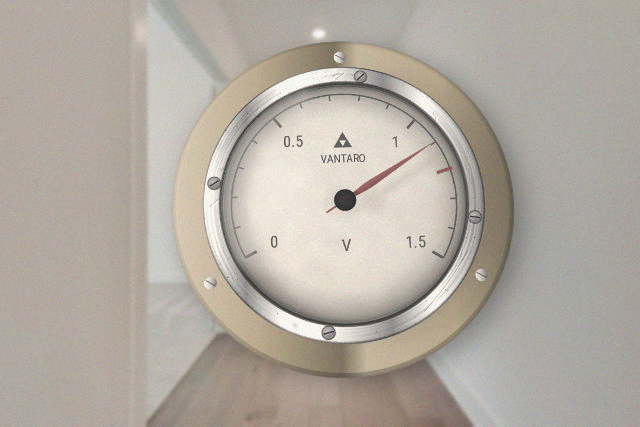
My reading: 1.1
